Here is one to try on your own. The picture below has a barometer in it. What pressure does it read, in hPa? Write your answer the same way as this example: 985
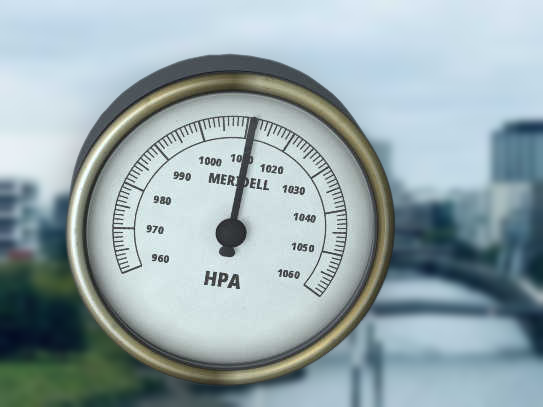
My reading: 1011
